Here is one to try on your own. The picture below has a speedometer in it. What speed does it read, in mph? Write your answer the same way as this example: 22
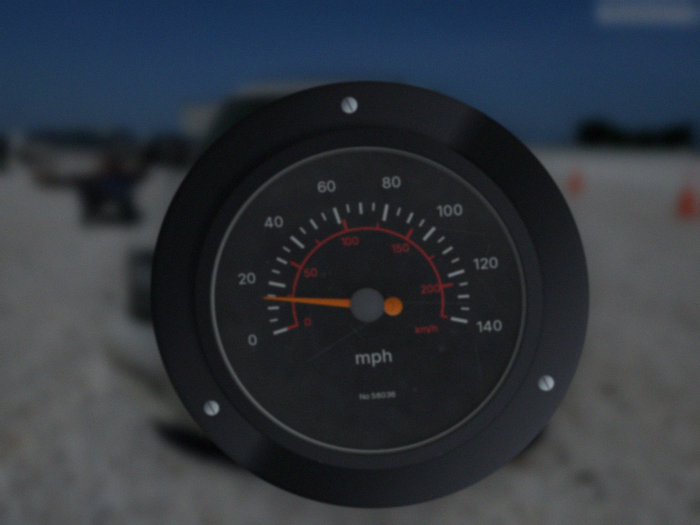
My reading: 15
